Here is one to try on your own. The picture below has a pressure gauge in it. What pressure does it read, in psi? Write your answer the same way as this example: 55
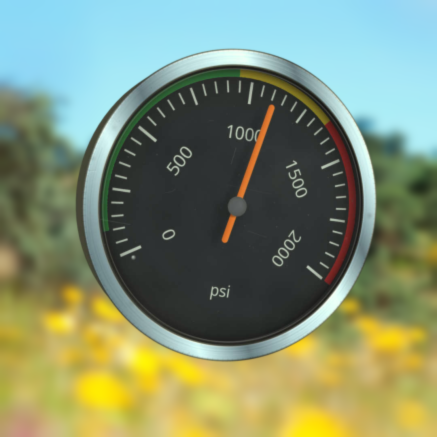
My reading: 1100
